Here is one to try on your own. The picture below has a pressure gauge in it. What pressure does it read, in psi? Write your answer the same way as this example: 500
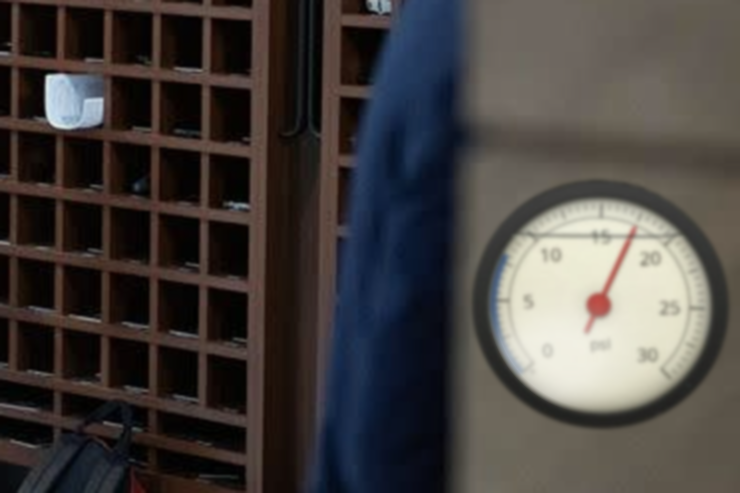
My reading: 17.5
